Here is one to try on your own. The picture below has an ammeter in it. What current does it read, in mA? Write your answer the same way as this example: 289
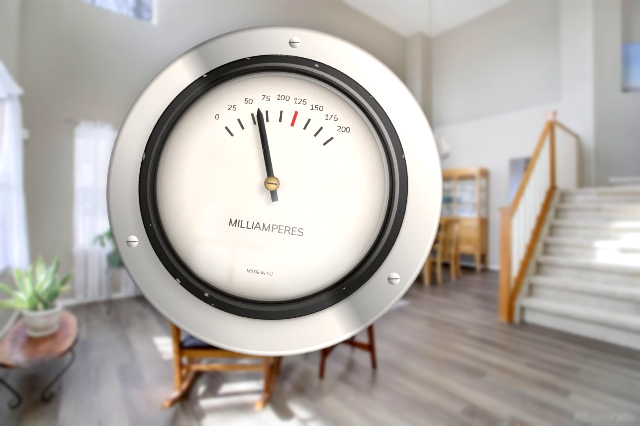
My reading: 62.5
